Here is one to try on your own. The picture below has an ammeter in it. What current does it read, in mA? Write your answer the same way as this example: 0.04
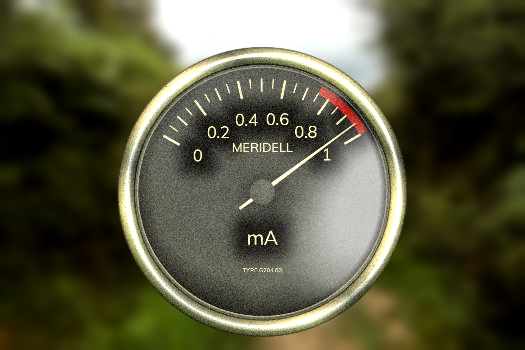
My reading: 0.95
